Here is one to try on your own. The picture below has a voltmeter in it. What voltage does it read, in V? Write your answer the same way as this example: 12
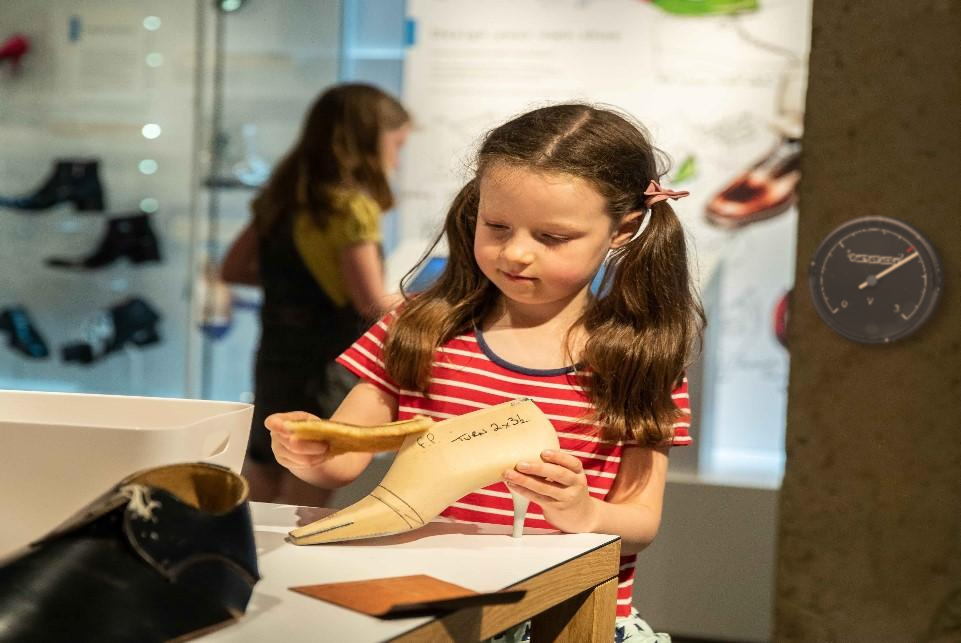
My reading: 2.1
